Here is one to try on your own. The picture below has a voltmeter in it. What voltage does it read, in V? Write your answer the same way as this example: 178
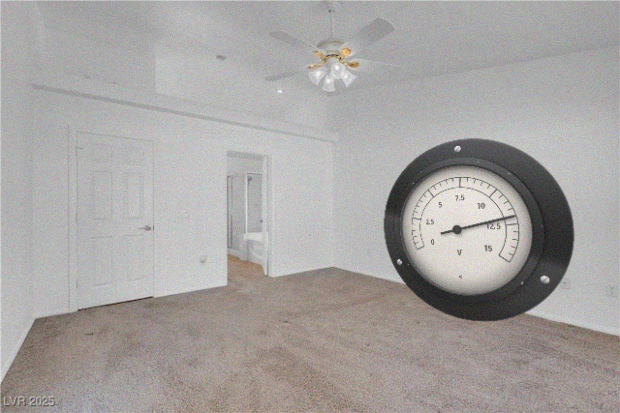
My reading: 12
